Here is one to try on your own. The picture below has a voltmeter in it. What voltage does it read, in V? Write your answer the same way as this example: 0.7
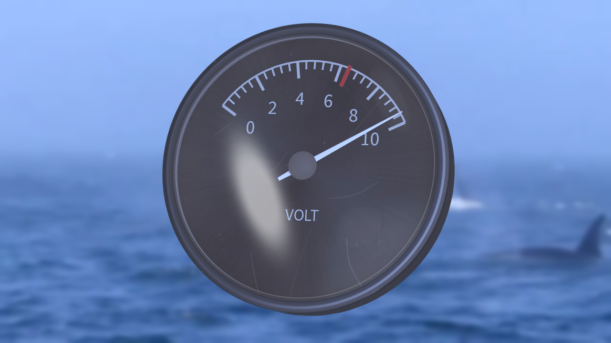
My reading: 9.6
